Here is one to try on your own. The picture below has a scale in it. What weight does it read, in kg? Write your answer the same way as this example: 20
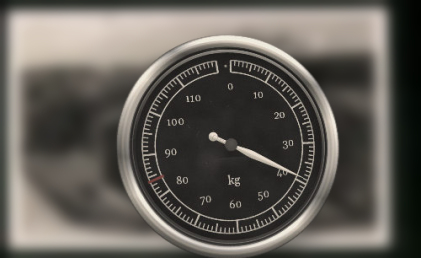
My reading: 39
